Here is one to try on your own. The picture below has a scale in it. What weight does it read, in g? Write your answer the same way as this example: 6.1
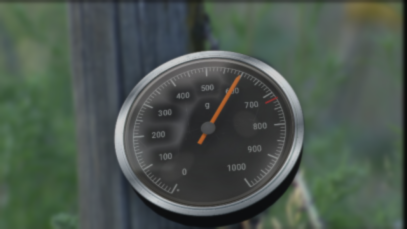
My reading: 600
